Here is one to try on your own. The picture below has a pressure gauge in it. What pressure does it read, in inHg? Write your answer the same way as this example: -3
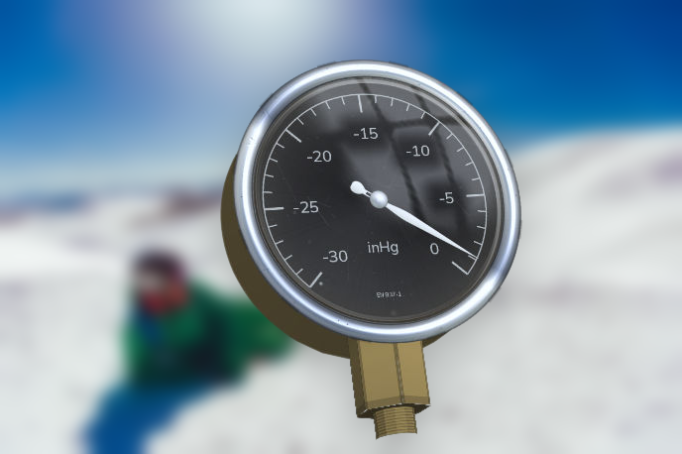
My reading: -1
